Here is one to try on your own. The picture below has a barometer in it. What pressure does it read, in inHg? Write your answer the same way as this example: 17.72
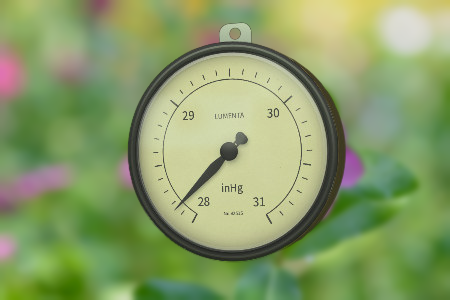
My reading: 28.15
